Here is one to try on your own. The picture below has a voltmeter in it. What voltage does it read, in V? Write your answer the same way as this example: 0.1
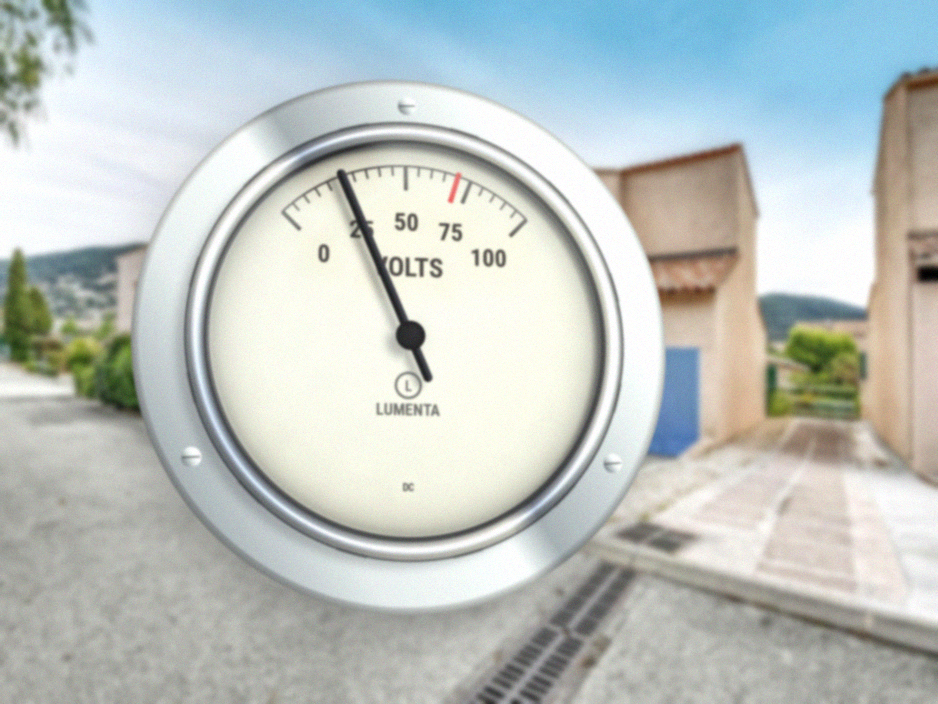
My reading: 25
